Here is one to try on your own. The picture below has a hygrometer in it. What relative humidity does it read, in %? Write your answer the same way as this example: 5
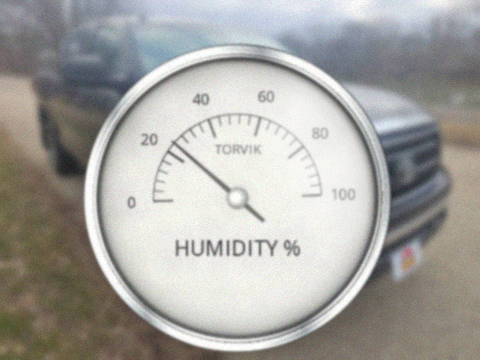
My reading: 24
